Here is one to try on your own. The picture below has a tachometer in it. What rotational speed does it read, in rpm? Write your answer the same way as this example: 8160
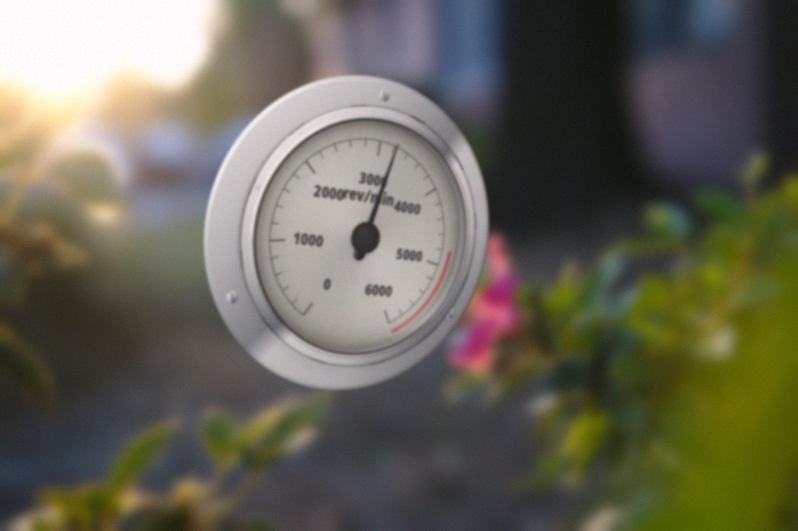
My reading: 3200
